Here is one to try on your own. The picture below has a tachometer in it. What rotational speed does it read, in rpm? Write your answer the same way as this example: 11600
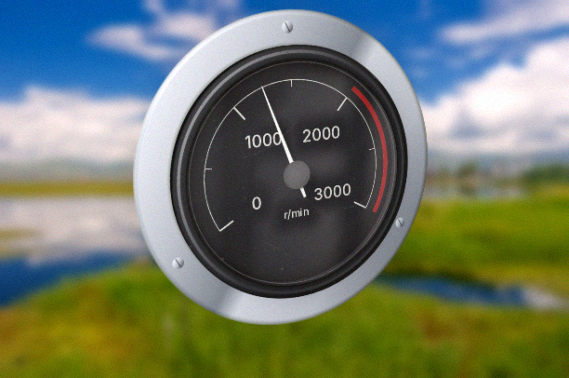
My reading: 1250
